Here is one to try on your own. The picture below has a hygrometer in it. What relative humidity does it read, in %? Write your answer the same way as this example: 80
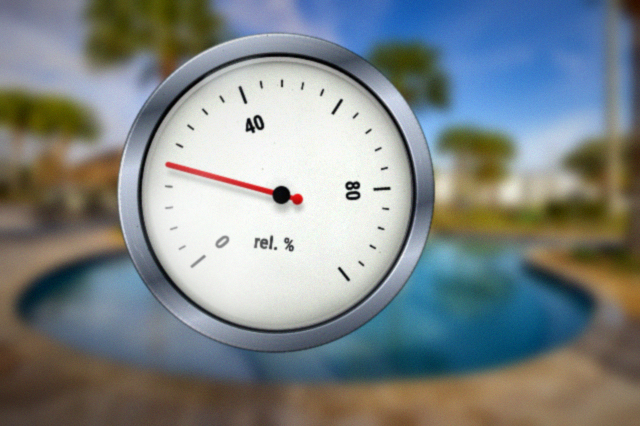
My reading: 20
